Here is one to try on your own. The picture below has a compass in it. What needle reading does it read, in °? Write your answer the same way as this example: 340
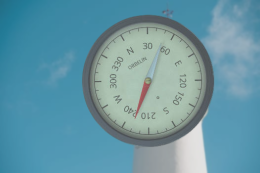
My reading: 230
